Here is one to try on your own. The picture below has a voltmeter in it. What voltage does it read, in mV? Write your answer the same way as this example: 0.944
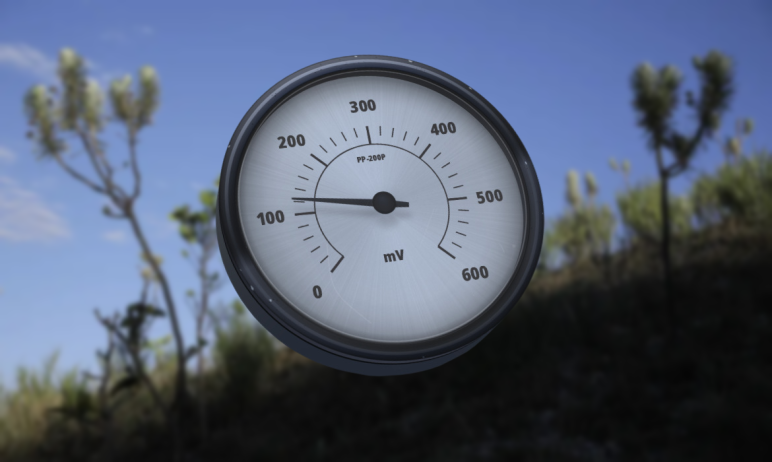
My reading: 120
